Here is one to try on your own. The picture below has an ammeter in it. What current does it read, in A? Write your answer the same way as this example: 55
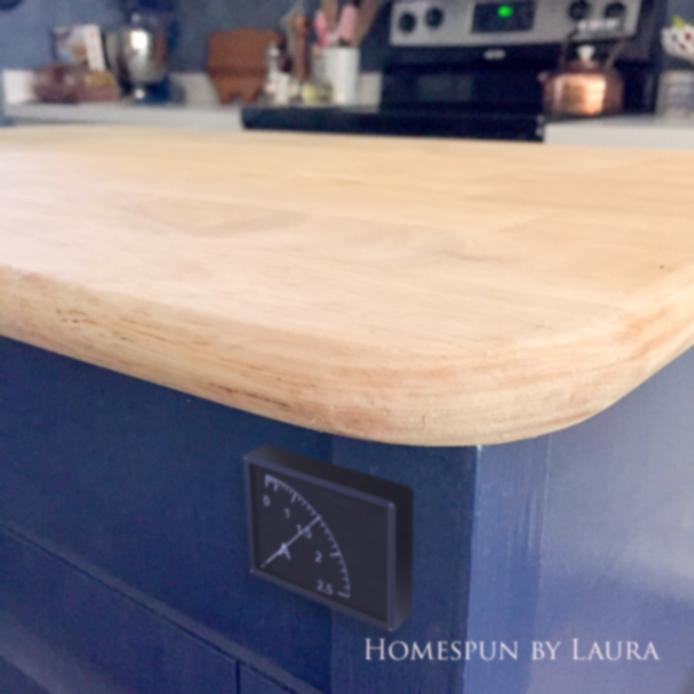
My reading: 1.5
